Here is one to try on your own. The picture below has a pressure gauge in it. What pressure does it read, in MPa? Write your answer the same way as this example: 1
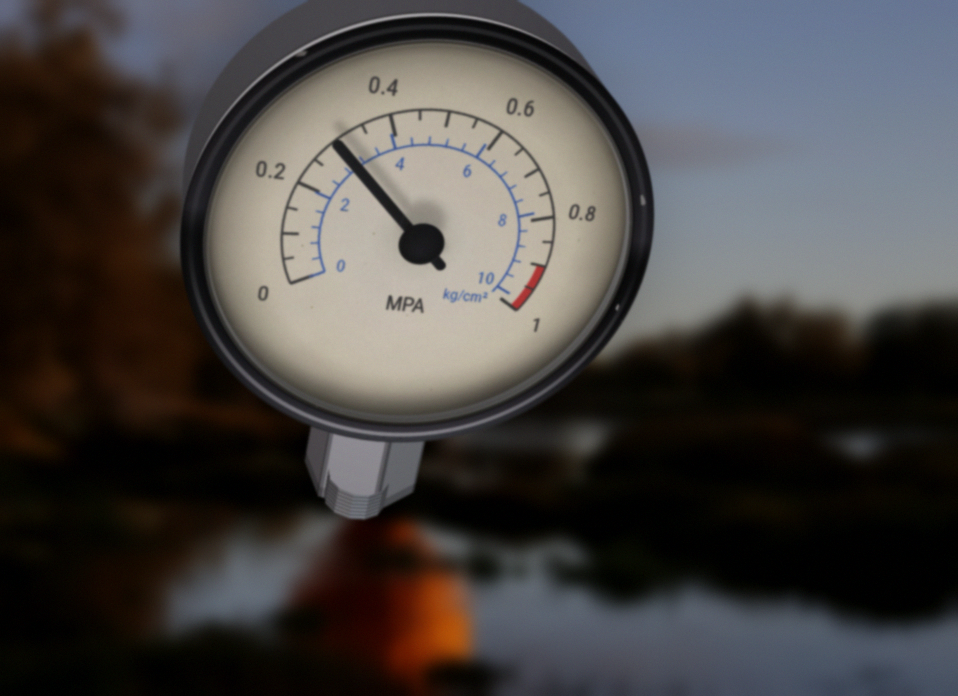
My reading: 0.3
